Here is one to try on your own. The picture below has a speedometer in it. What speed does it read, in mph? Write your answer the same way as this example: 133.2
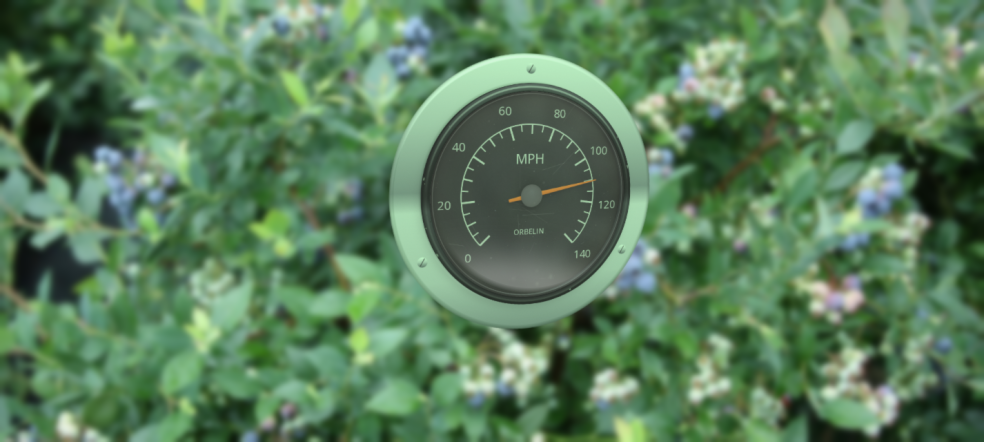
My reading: 110
